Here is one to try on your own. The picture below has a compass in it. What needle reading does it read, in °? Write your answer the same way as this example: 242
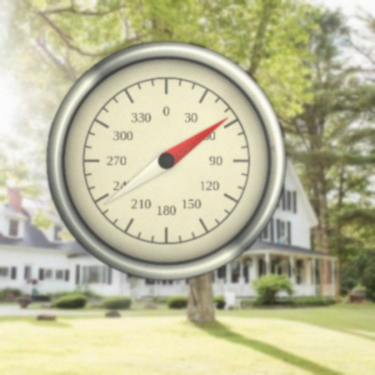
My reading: 55
